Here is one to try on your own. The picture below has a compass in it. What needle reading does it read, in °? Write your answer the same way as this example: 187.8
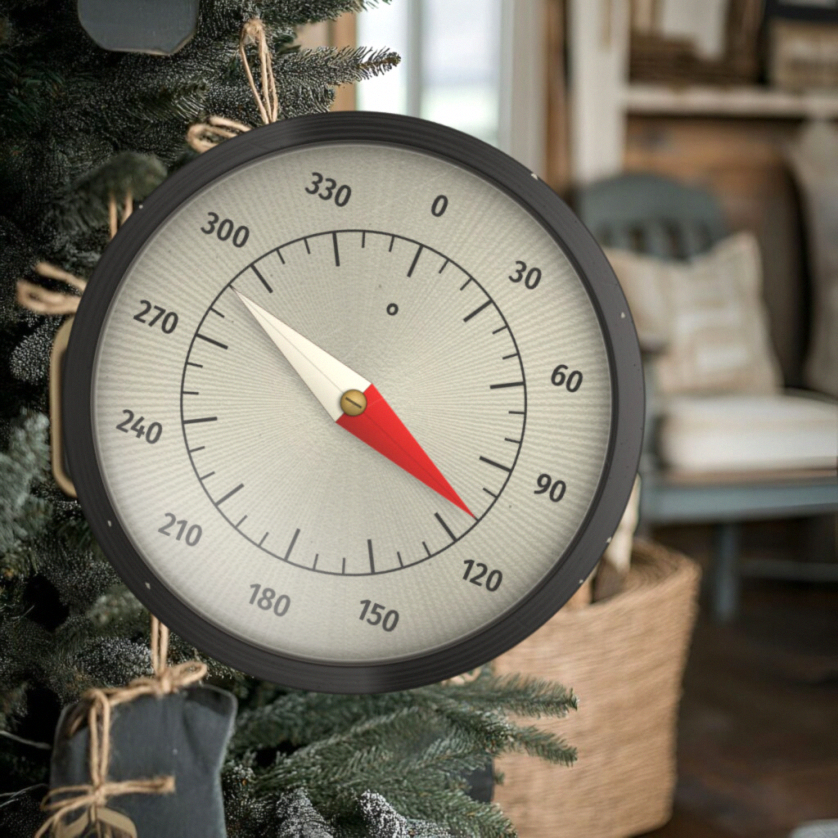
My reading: 110
